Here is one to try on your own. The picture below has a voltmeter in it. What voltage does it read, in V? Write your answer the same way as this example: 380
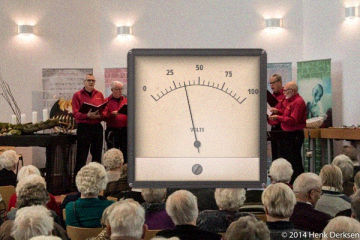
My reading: 35
